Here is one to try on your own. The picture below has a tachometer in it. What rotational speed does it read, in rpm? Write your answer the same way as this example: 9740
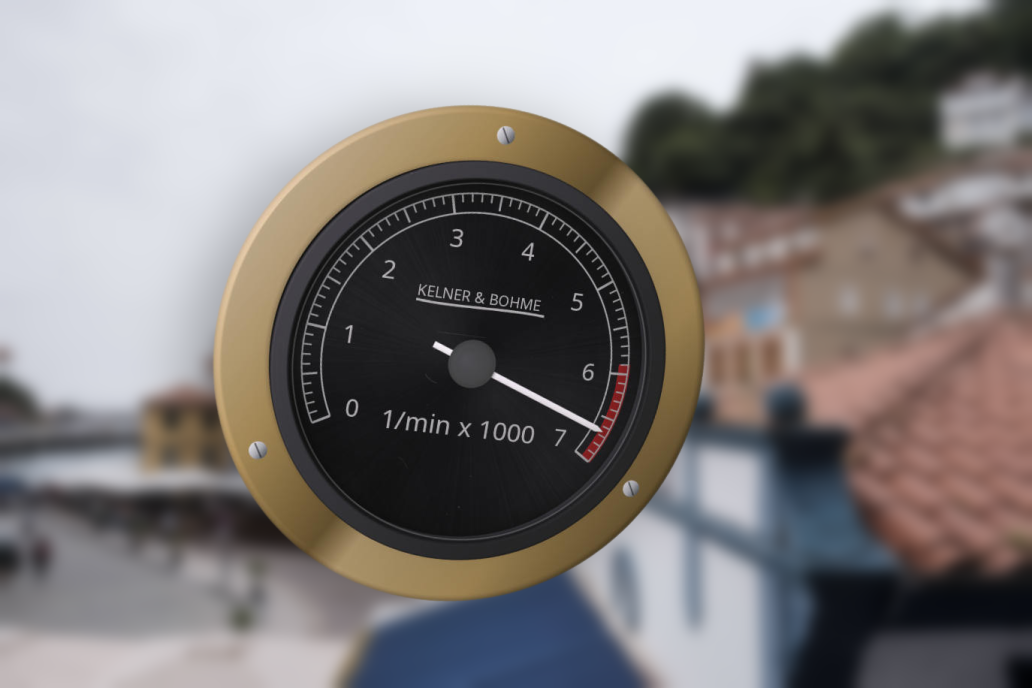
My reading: 6650
